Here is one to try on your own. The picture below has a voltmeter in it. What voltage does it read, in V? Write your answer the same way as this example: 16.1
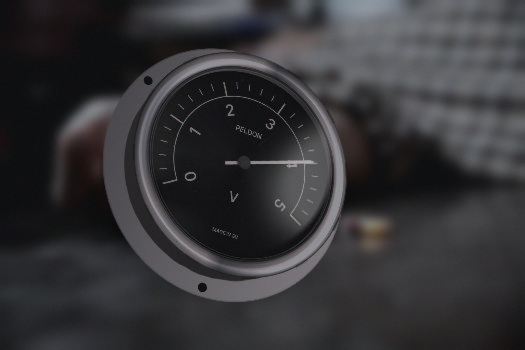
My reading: 4
